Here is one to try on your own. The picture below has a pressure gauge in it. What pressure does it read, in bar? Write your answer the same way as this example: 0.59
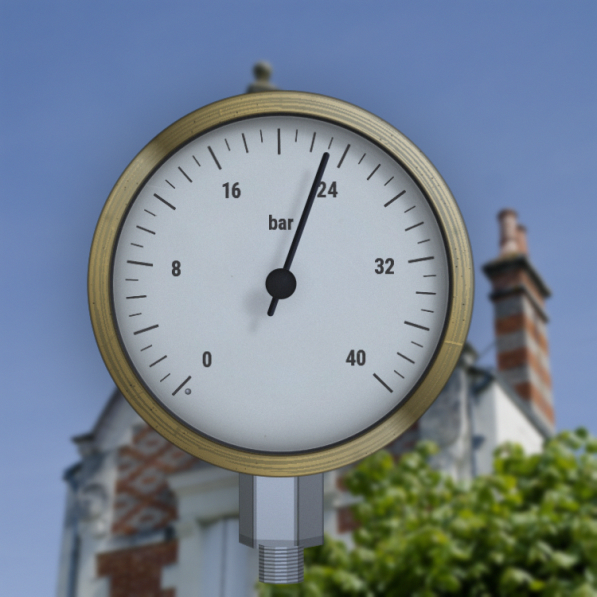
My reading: 23
